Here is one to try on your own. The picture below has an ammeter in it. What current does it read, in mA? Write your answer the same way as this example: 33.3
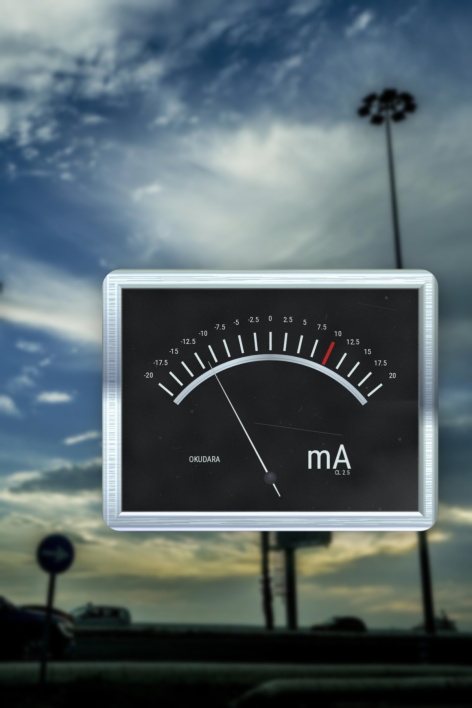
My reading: -11.25
